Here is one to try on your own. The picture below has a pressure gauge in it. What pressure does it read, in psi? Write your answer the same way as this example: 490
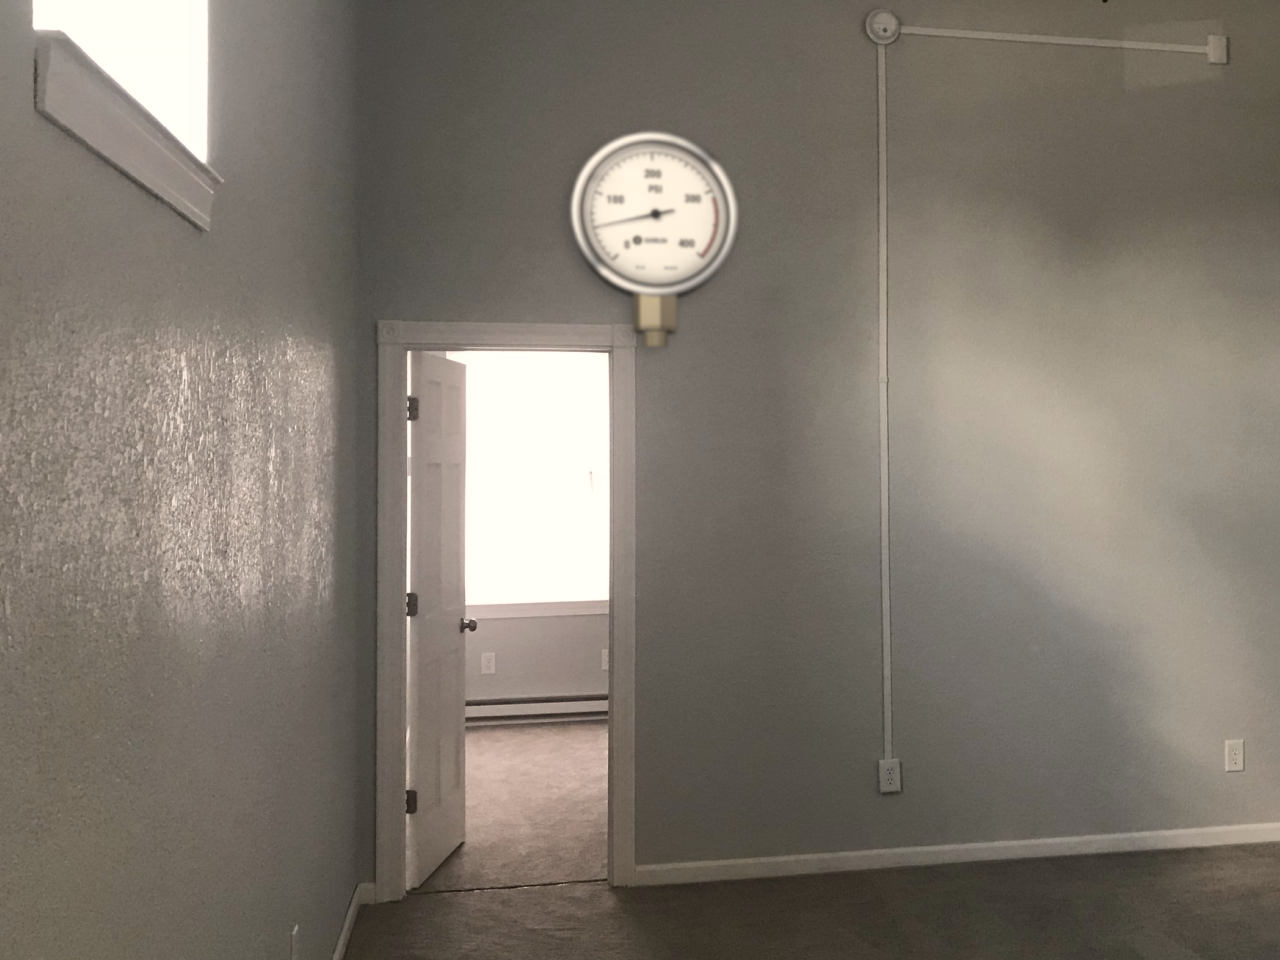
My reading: 50
